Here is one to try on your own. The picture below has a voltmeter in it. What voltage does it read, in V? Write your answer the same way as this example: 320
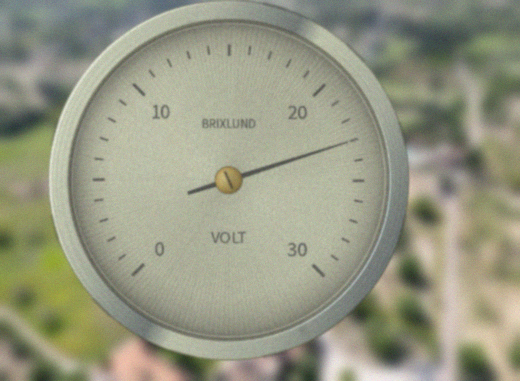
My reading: 23
